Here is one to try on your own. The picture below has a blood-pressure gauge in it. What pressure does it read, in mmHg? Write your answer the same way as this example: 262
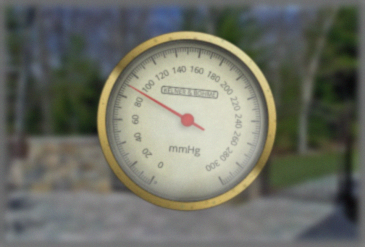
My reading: 90
